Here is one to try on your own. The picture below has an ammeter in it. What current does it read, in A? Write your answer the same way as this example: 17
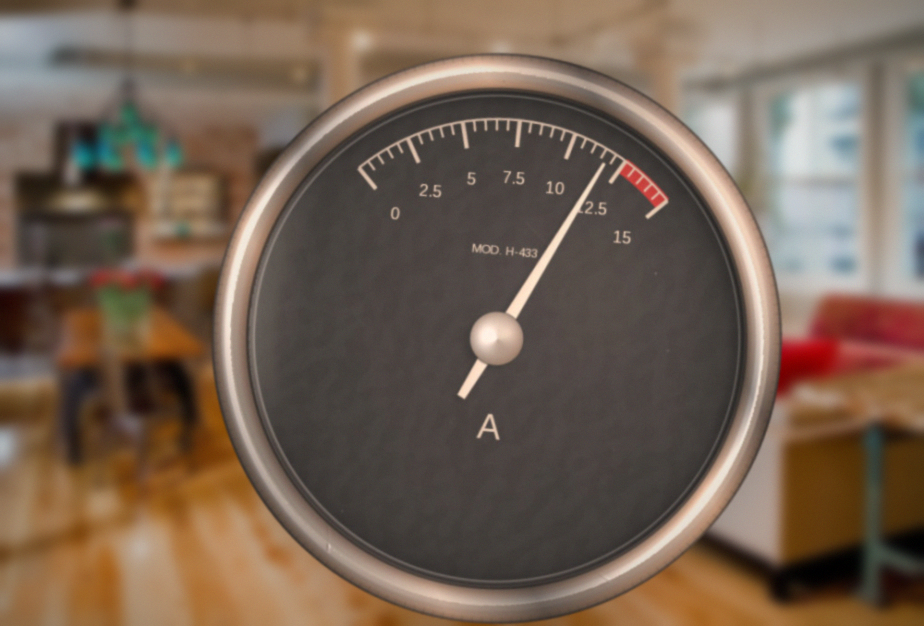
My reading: 11.75
